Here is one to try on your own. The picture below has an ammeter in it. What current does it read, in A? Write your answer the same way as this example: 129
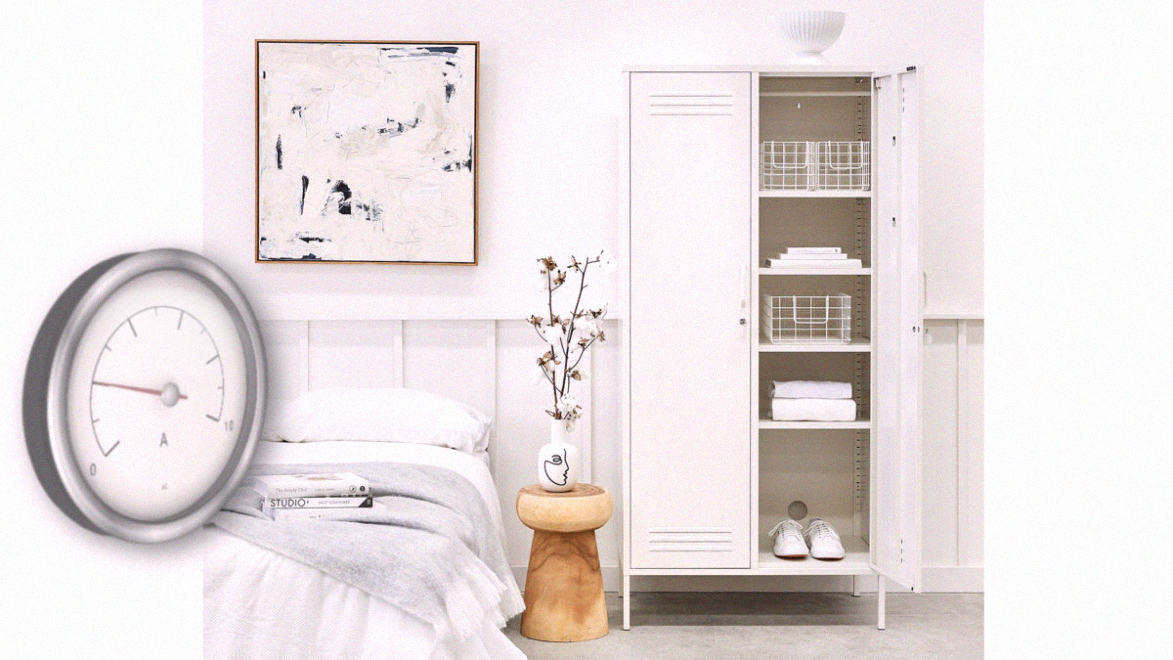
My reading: 2
